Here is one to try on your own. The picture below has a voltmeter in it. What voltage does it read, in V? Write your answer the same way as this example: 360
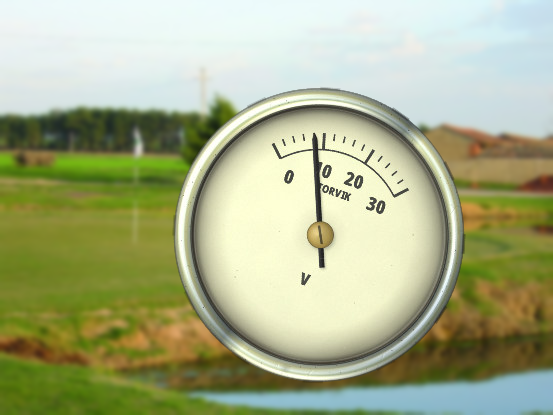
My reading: 8
